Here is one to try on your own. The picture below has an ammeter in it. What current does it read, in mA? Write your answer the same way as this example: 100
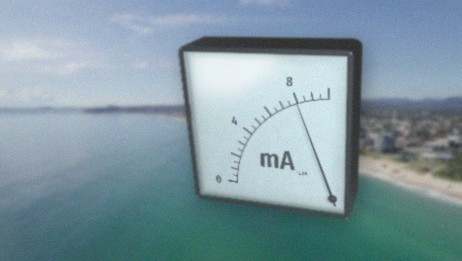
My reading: 8
